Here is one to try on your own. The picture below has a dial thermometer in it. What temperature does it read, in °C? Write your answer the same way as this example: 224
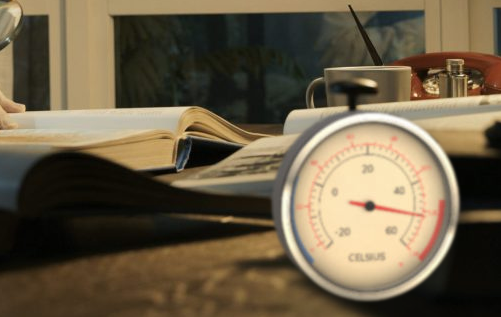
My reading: 50
